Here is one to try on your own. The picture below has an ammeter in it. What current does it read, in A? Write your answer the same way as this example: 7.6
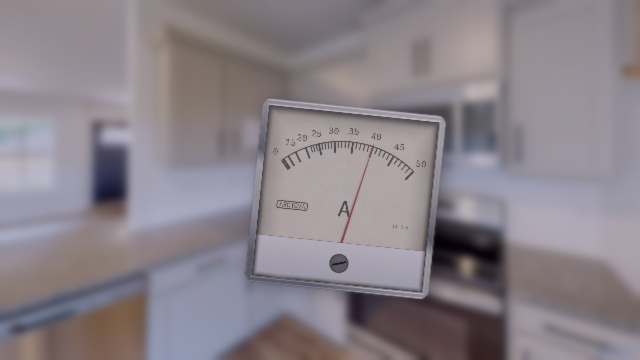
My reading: 40
